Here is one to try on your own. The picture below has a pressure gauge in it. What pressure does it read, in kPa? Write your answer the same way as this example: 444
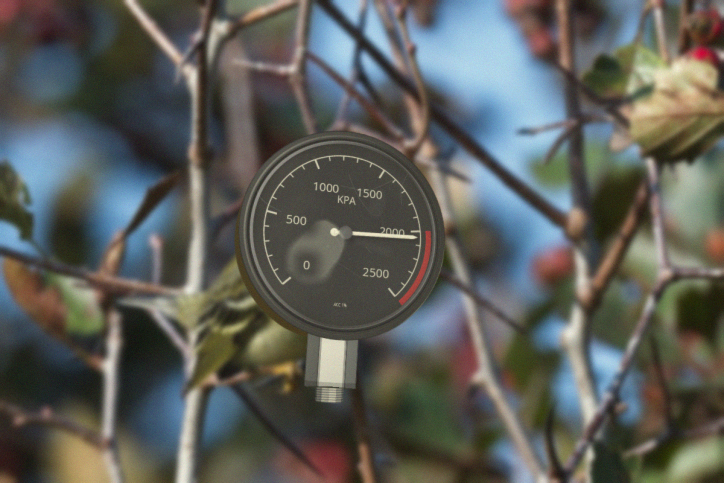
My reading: 2050
